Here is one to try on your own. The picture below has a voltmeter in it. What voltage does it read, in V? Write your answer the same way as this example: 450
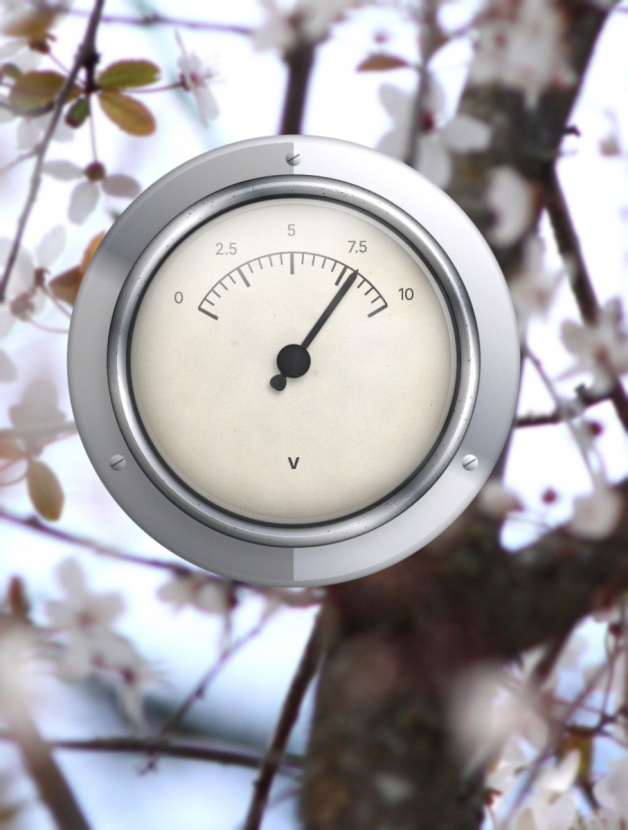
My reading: 8
